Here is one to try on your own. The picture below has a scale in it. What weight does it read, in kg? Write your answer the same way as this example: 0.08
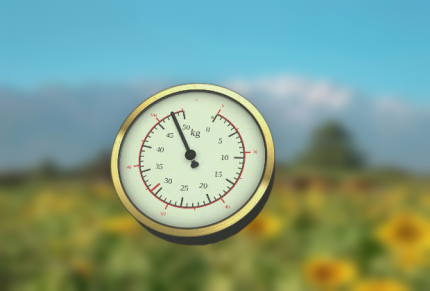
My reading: 48
